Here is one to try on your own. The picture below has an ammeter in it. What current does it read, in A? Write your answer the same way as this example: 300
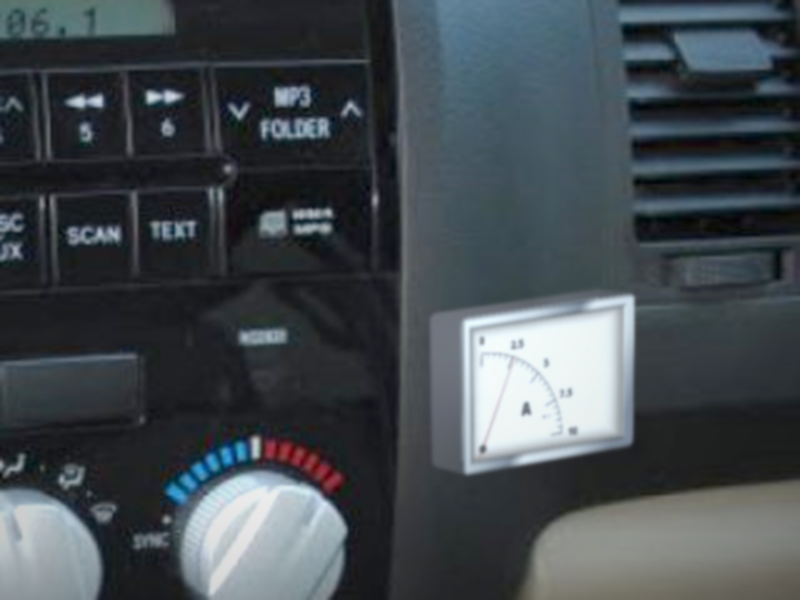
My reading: 2.5
